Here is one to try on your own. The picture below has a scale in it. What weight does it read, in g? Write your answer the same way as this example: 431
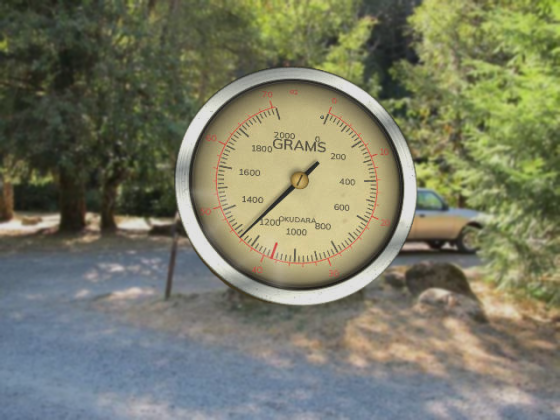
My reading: 1260
